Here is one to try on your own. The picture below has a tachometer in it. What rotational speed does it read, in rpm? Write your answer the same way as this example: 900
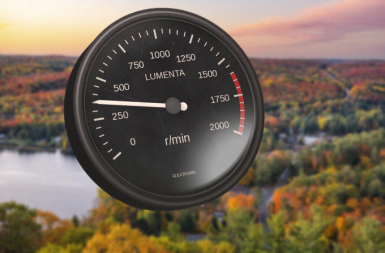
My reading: 350
